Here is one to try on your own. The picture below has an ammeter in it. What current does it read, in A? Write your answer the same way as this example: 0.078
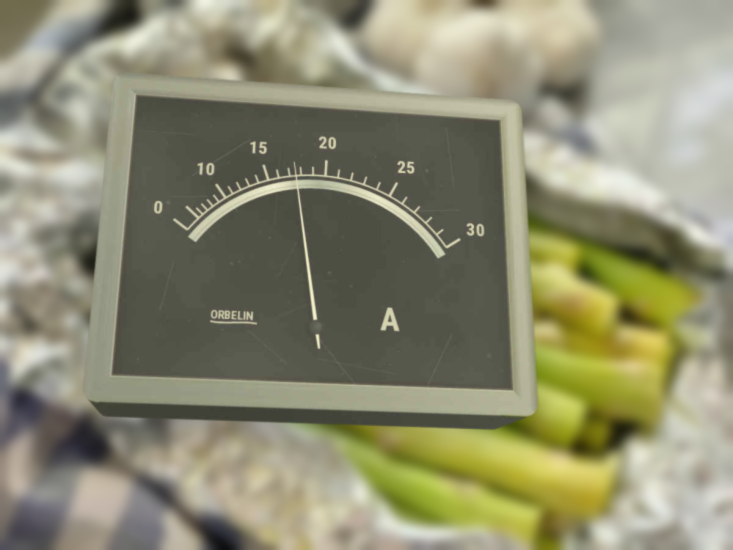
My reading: 17.5
